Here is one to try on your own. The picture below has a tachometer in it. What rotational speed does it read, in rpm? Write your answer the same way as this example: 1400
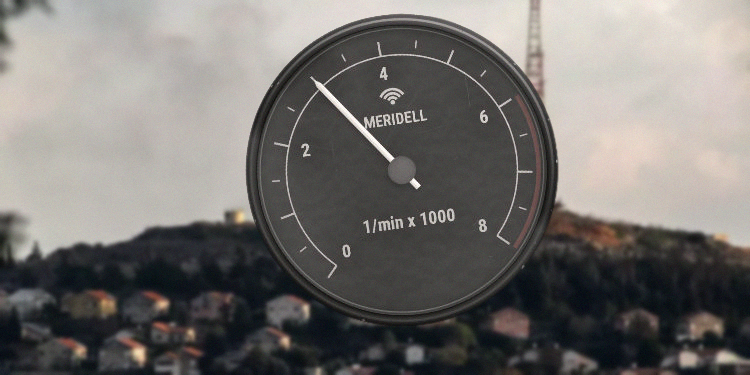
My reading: 3000
